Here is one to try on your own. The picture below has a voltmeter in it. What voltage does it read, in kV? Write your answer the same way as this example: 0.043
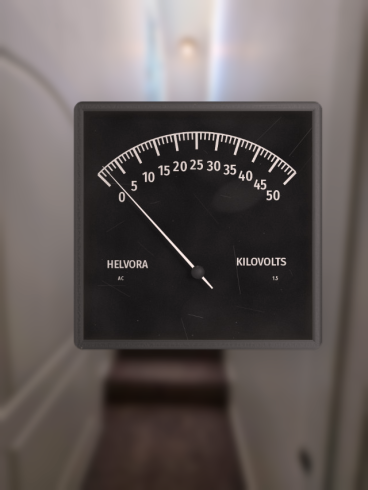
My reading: 2
